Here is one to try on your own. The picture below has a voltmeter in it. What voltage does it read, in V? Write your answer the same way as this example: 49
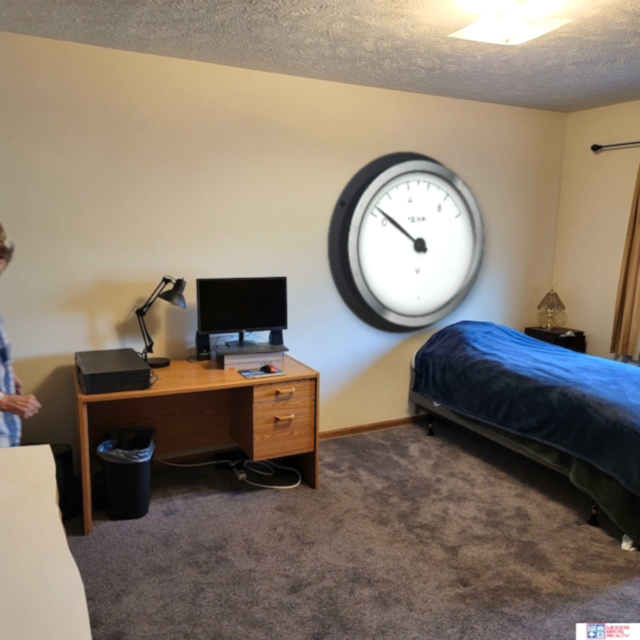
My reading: 0.5
